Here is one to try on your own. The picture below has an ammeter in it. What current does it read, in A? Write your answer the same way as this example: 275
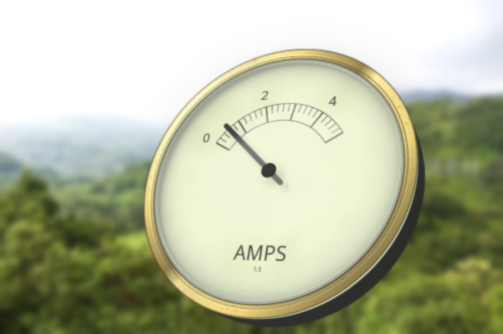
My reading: 0.6
